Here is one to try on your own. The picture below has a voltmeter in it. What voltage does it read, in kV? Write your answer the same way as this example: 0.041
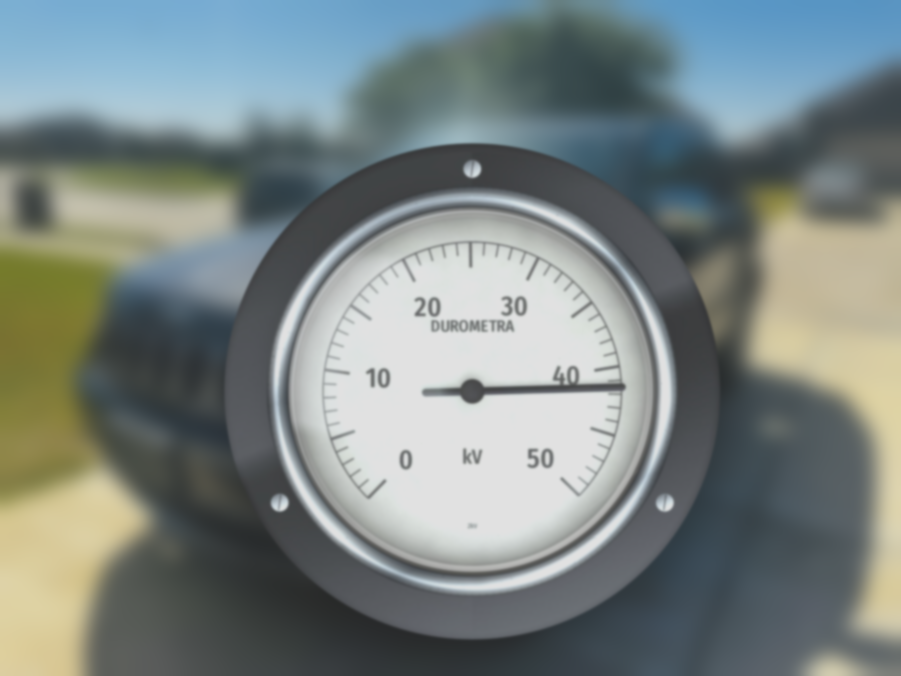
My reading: 41.5
